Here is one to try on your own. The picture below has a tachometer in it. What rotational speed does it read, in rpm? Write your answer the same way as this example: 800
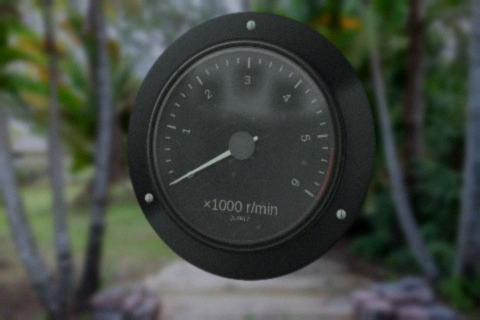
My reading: 0
